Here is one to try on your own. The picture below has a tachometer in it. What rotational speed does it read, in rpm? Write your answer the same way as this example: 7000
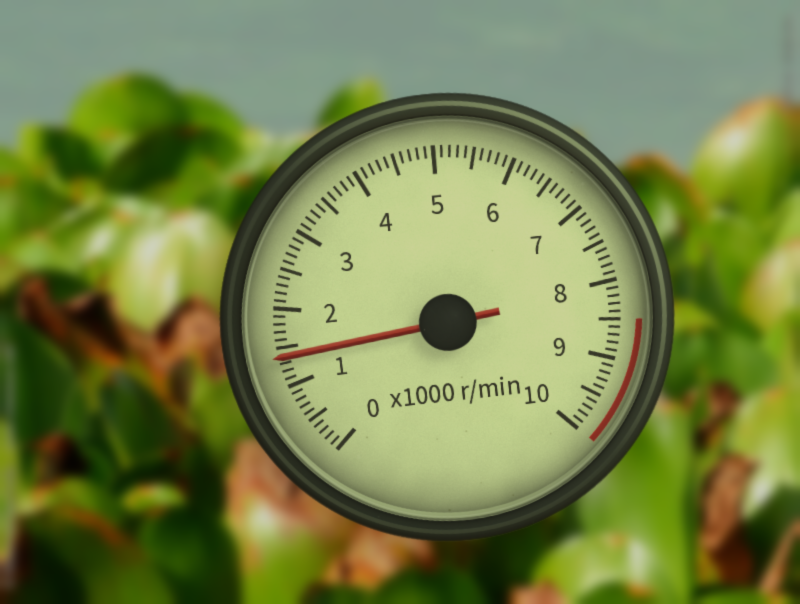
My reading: 1400
